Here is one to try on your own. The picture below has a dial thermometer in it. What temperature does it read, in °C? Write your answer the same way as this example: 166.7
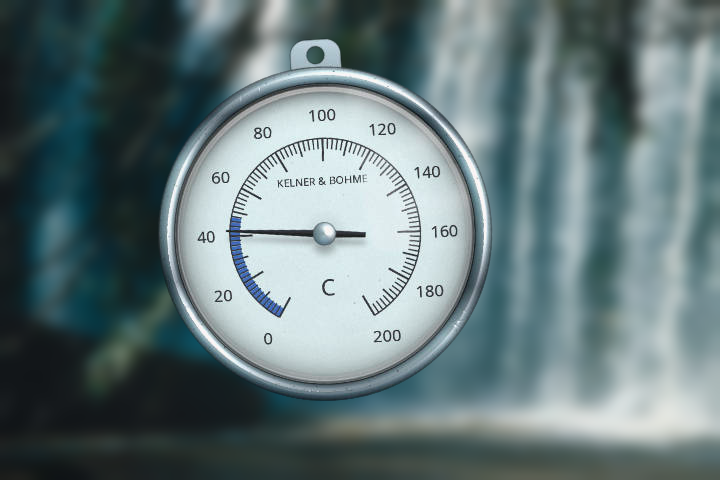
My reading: 42
